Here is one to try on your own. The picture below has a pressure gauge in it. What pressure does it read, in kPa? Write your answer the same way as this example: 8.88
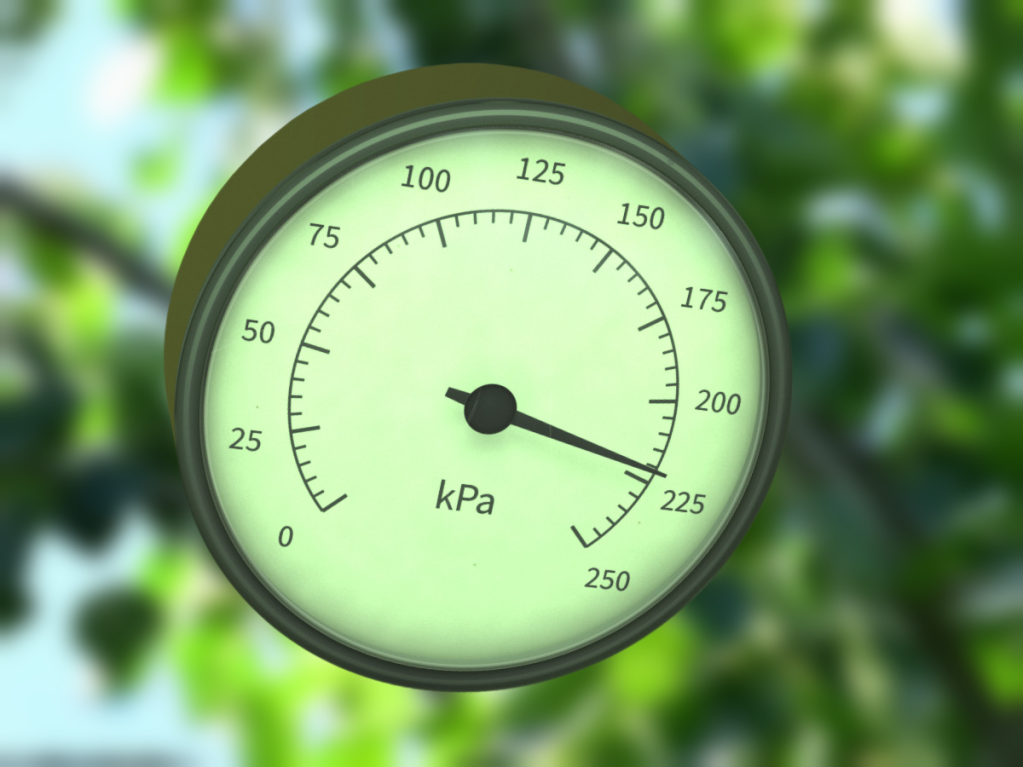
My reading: 220
